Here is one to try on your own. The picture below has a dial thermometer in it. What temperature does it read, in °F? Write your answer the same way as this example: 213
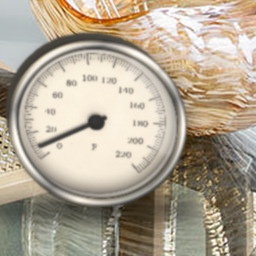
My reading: 10
